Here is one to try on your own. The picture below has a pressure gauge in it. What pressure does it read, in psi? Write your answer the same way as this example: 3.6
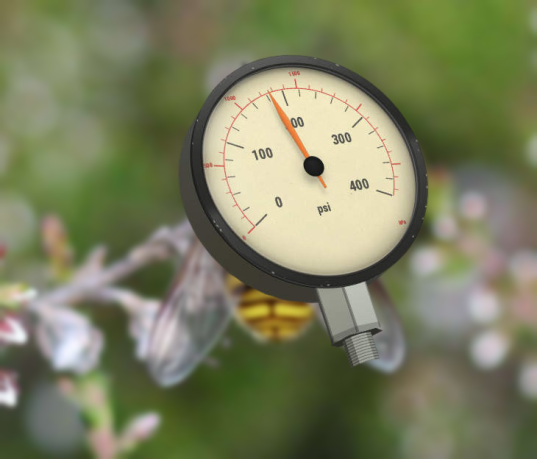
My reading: 180
